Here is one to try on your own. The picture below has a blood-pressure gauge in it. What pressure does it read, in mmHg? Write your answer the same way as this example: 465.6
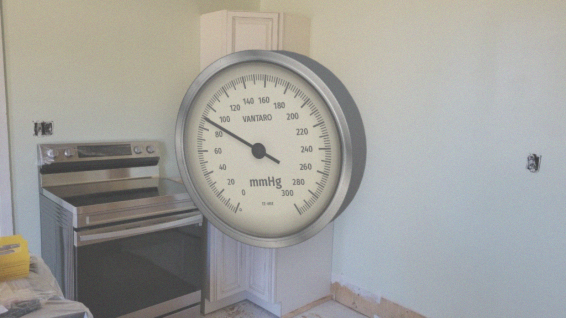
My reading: 90
